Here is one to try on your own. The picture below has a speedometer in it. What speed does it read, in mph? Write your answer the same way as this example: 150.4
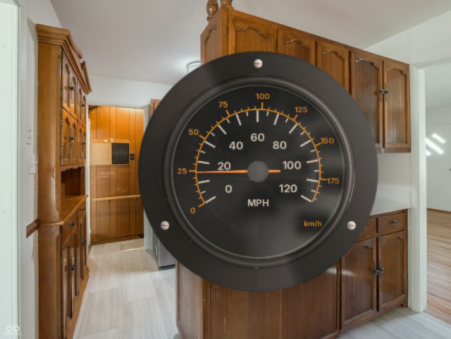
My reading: 15
